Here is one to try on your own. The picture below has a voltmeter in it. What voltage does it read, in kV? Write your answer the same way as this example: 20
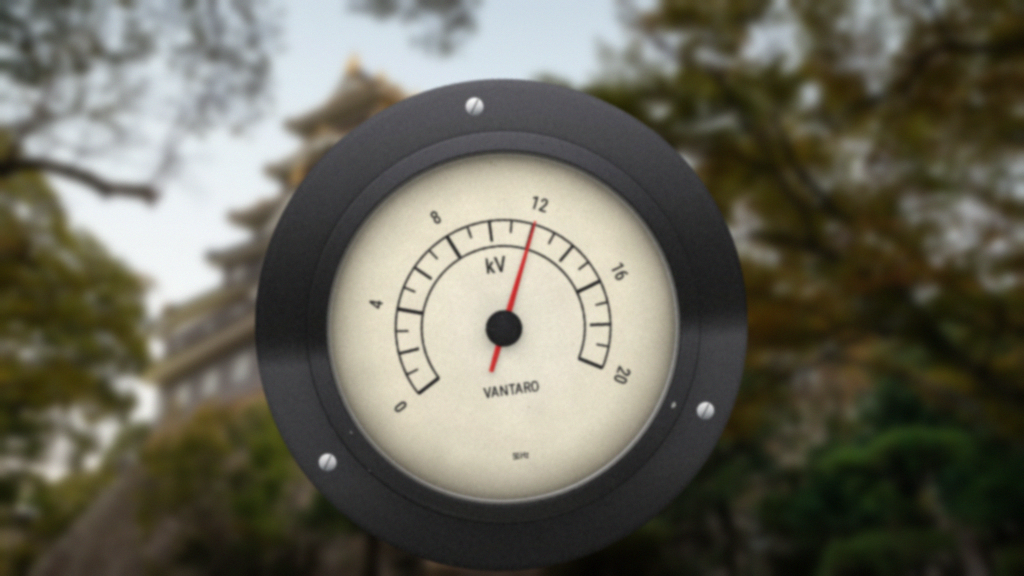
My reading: 12
